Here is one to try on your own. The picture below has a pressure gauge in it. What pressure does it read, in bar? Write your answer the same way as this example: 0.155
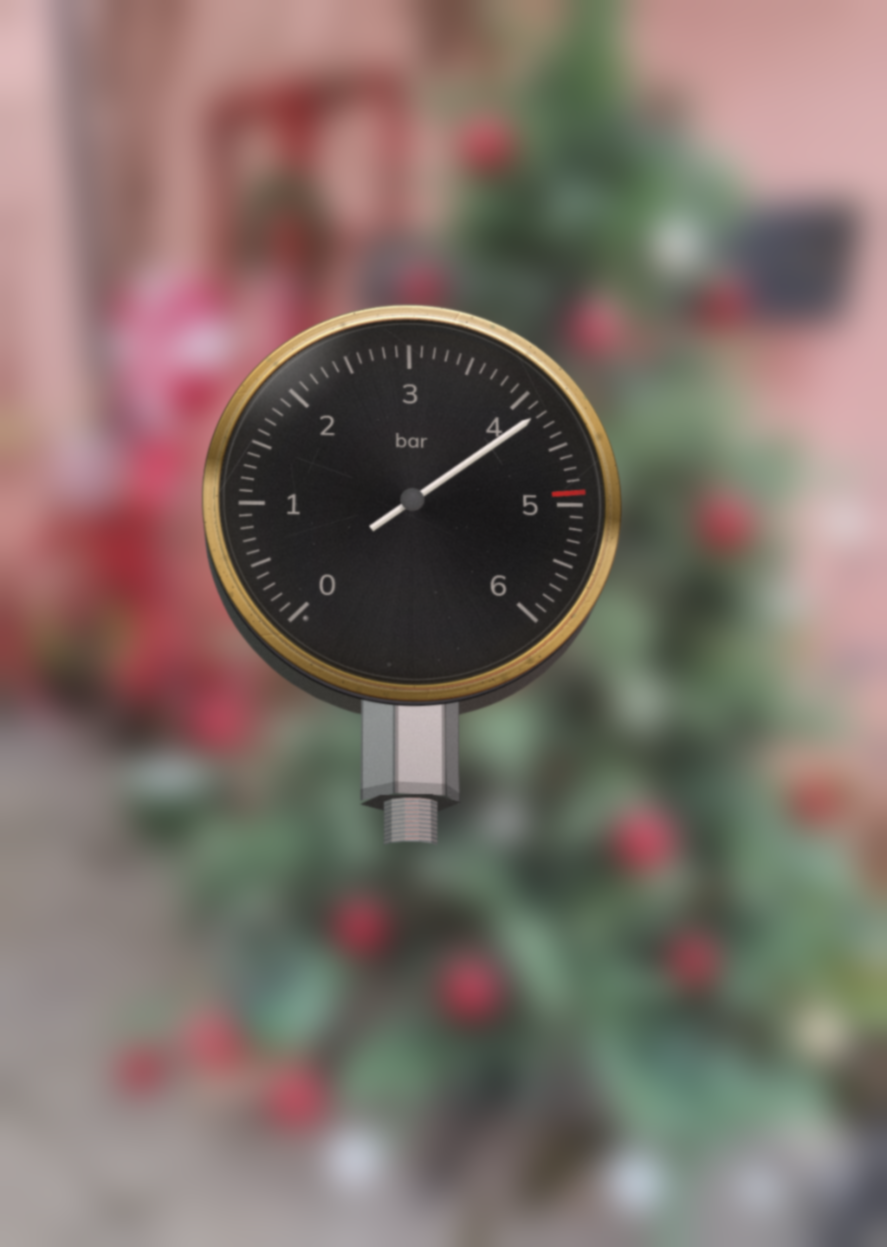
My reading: 4.2
